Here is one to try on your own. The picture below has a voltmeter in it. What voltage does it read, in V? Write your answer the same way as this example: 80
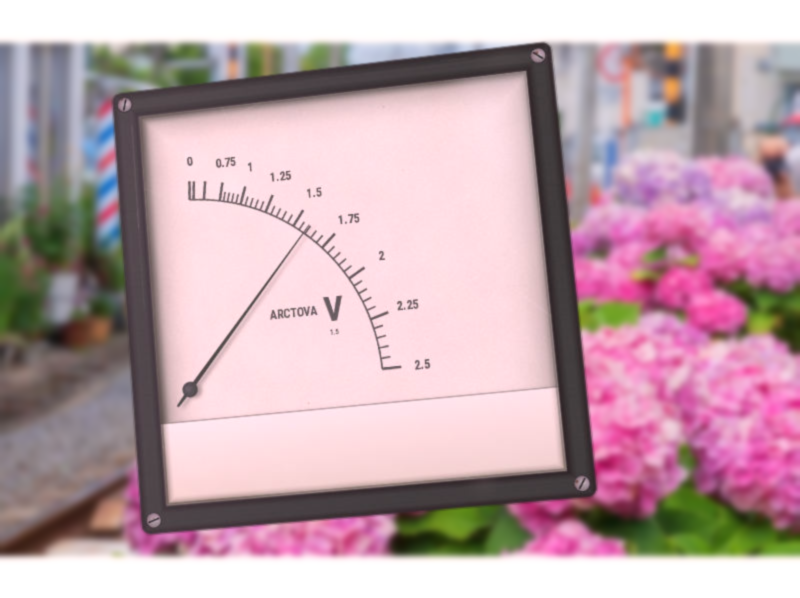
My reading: 1.6
